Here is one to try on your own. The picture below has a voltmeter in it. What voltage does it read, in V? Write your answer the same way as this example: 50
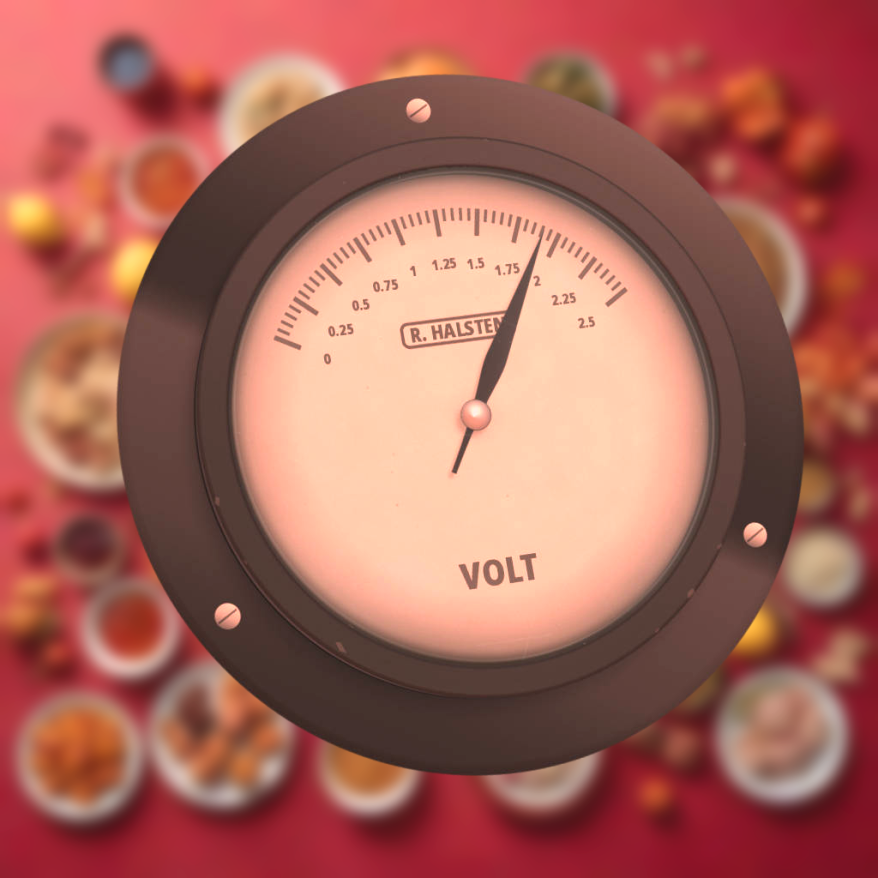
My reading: 1.9
